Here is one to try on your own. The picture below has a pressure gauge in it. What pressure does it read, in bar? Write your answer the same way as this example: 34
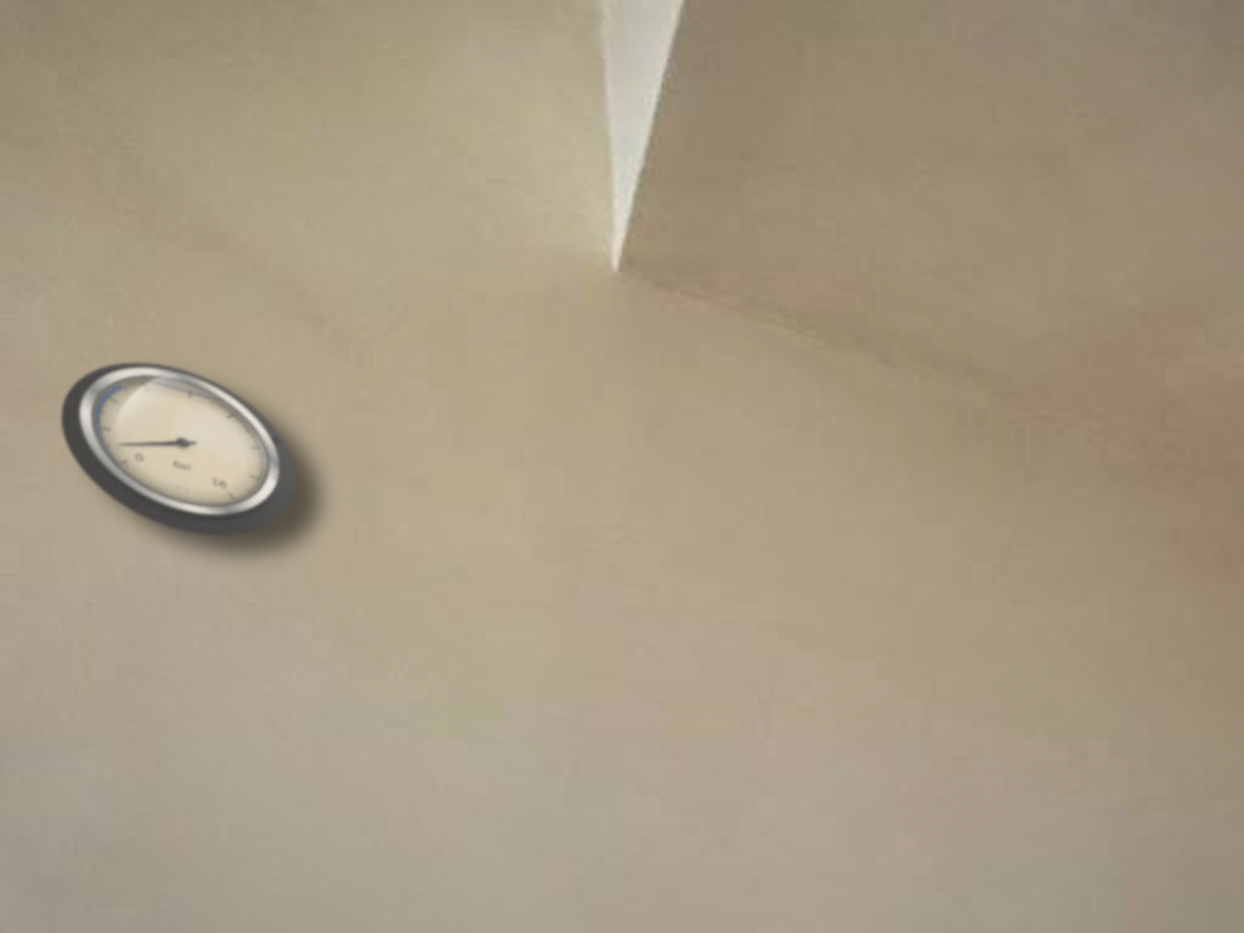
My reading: 1
